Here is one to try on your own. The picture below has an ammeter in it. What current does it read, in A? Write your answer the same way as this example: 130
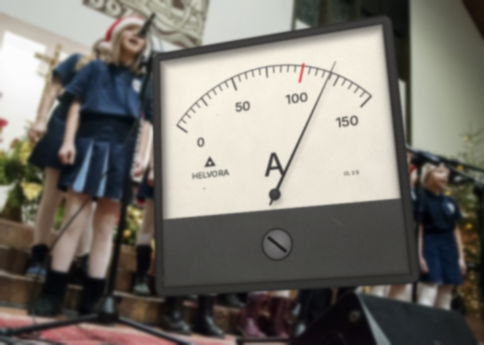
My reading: 120
